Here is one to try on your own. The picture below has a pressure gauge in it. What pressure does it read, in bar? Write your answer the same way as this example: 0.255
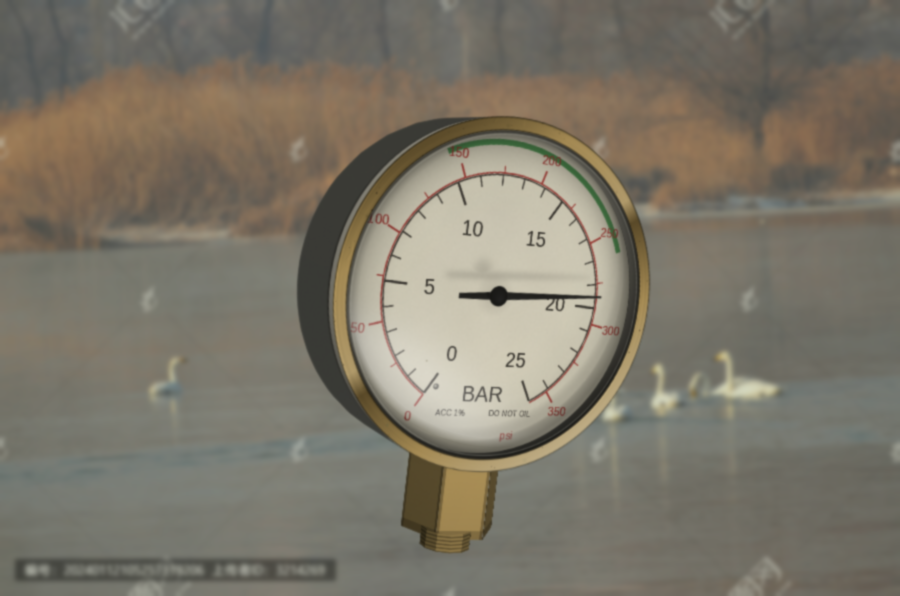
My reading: 19.5
